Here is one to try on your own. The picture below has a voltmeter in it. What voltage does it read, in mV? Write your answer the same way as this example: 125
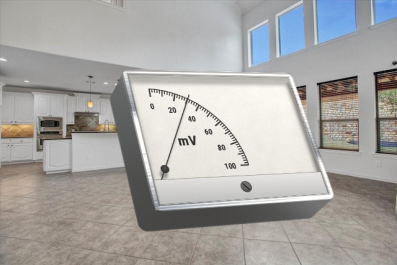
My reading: 30
